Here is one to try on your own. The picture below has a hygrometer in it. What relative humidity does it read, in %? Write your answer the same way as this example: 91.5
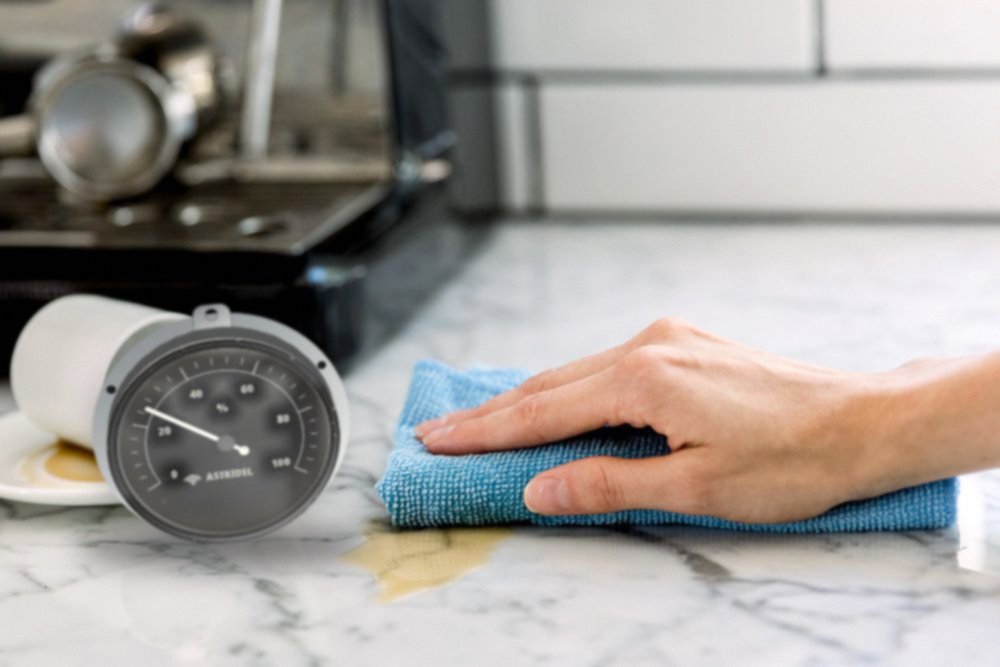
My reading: 26
